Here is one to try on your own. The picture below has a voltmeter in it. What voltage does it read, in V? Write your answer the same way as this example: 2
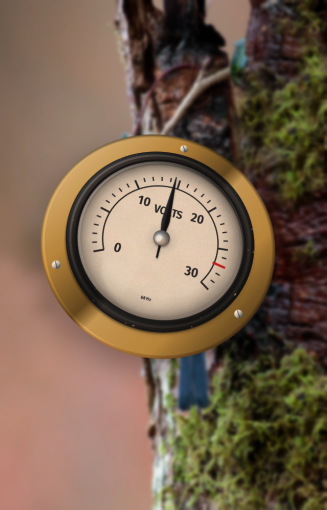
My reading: 14.5
